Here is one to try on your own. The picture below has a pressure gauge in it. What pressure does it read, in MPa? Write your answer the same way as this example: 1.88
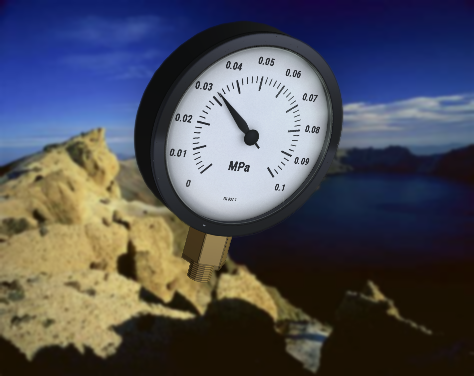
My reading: 0.032
